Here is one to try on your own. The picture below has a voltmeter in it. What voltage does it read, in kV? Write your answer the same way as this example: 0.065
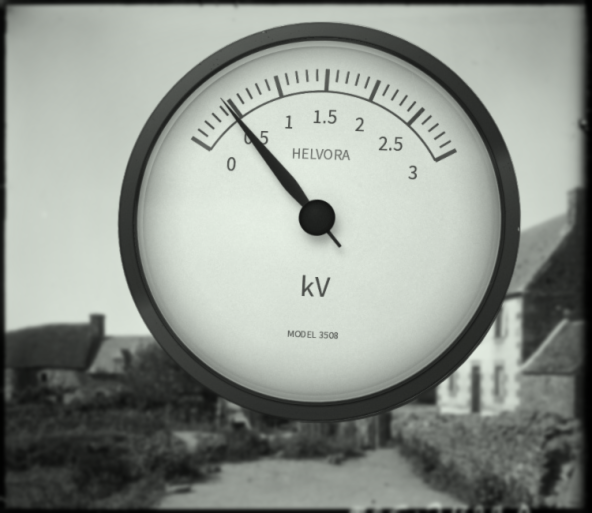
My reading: 0.45
